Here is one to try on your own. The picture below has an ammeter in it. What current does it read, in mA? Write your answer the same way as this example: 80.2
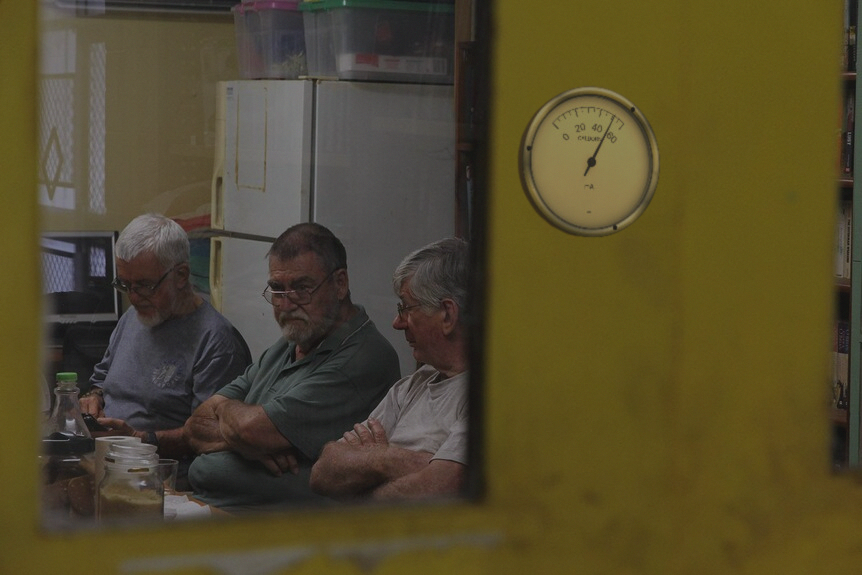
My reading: 50
